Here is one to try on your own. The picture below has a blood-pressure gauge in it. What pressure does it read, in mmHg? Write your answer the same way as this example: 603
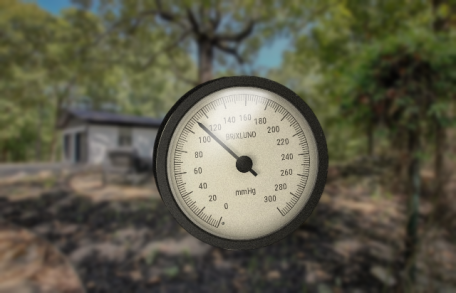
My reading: 110
